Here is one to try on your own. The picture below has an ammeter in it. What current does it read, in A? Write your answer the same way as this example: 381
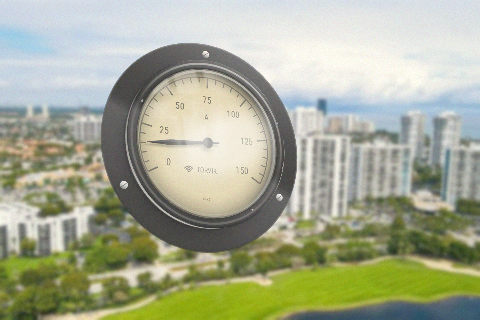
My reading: 15
